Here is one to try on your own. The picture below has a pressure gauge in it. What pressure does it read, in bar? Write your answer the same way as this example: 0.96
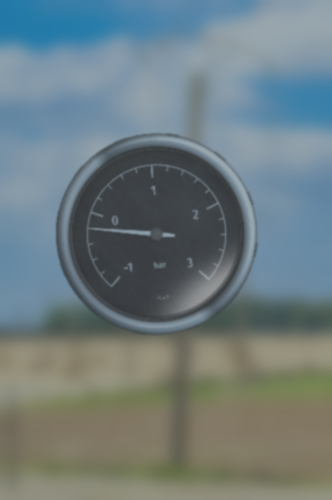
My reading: -0.2
